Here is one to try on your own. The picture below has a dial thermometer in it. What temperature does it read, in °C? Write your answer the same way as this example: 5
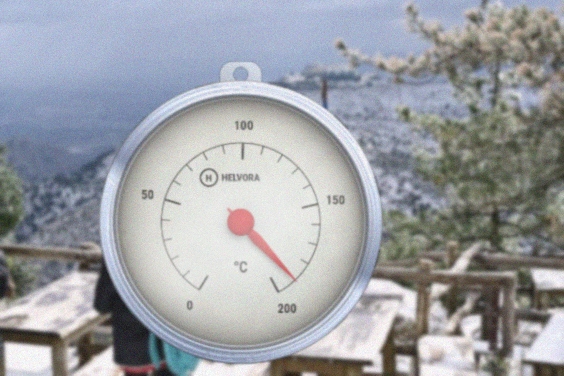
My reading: 190
